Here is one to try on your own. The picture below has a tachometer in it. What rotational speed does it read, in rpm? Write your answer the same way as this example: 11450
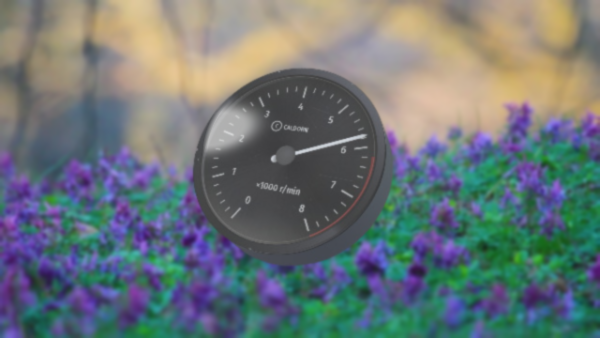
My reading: 5800
